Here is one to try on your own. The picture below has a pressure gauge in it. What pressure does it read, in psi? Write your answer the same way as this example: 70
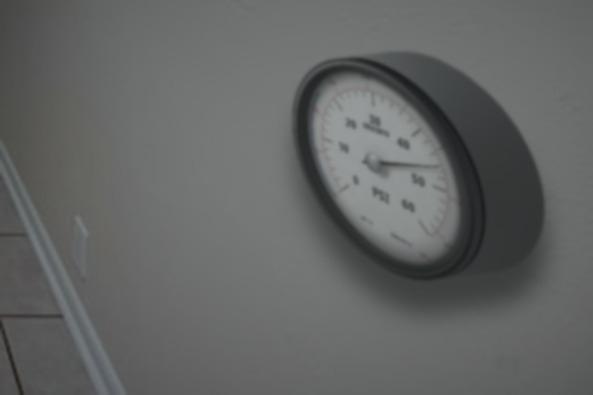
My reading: 46
